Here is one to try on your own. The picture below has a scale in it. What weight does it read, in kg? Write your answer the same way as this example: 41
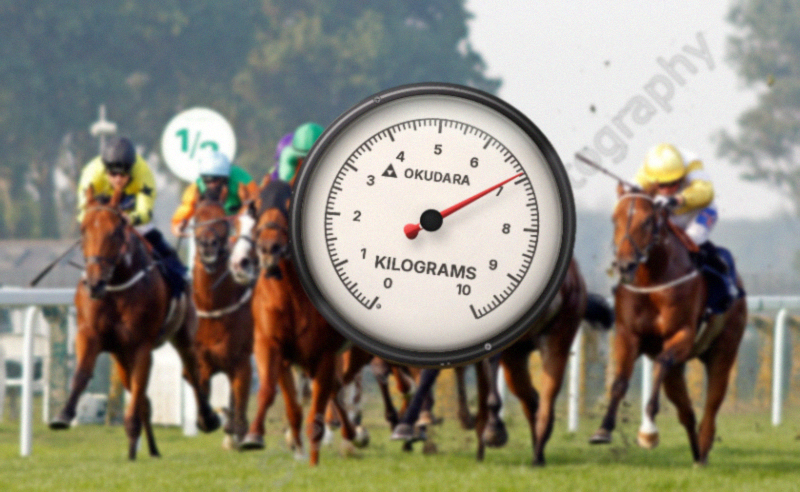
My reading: 6.9
